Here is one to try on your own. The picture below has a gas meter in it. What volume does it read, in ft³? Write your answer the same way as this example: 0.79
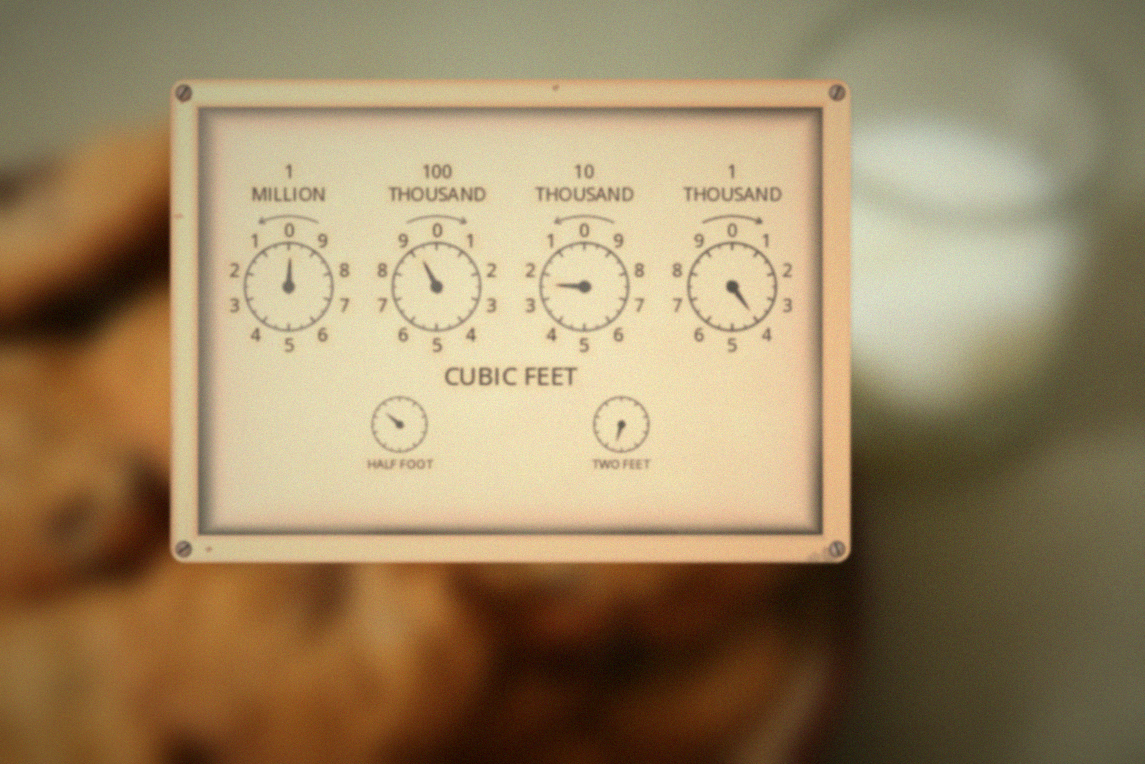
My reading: 992400
